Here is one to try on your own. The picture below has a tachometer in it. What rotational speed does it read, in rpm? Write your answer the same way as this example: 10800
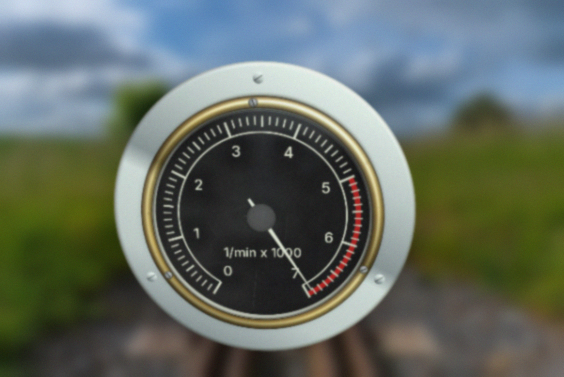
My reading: 6900
